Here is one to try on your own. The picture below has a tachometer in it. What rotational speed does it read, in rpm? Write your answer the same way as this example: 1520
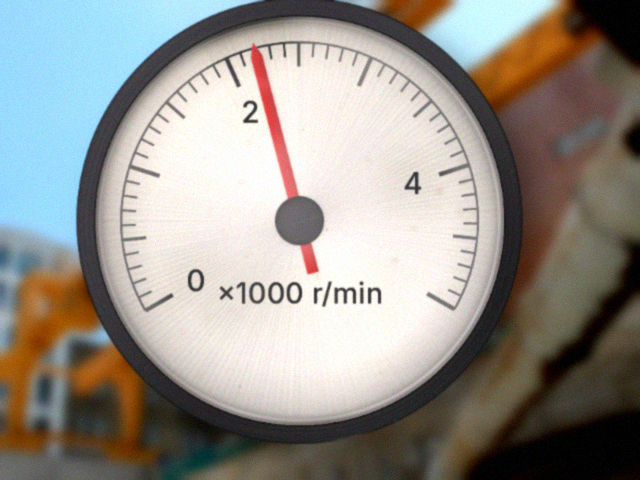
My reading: 2200
